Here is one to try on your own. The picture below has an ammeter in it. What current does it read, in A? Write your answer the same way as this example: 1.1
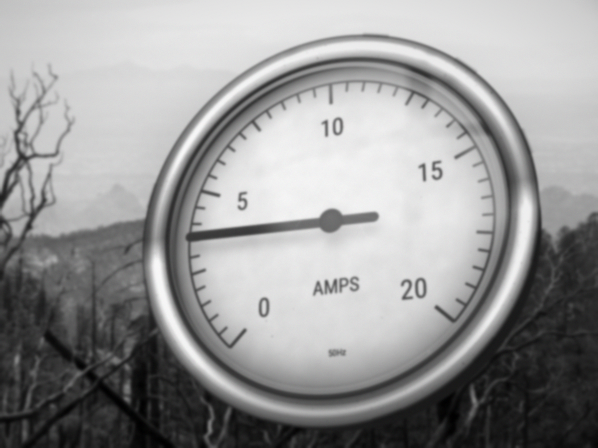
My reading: 3.5
